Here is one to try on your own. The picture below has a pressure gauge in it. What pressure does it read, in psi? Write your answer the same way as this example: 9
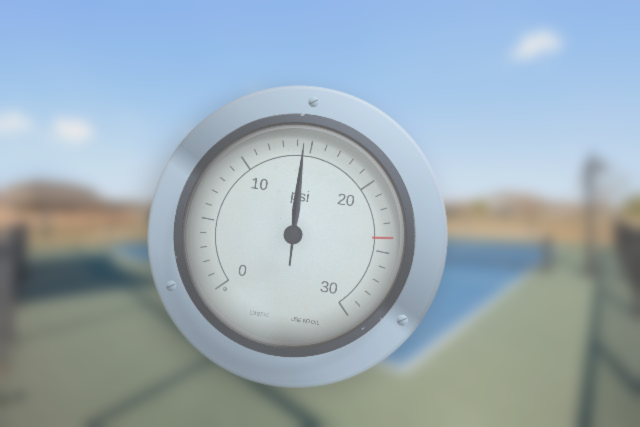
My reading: 14.5
